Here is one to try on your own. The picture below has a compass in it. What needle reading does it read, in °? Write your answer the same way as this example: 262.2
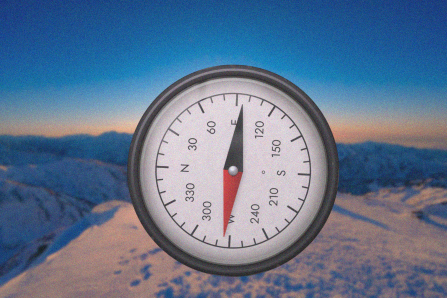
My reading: 275
